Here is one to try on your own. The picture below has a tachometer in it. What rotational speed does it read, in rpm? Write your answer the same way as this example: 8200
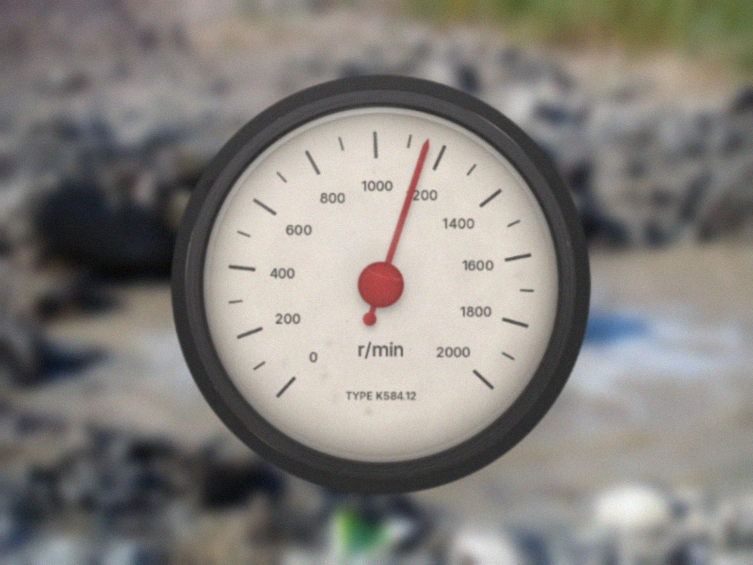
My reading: 1150
